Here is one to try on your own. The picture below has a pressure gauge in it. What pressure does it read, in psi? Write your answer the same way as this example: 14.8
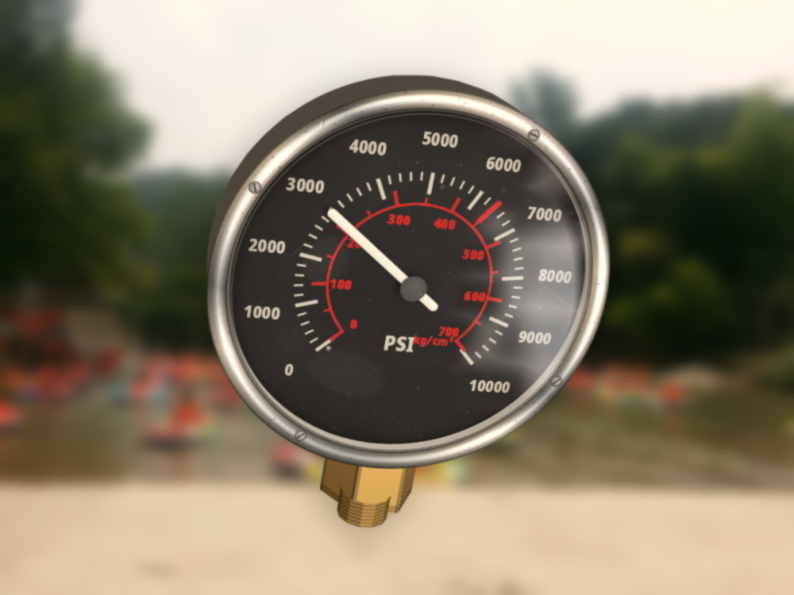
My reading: 3000
